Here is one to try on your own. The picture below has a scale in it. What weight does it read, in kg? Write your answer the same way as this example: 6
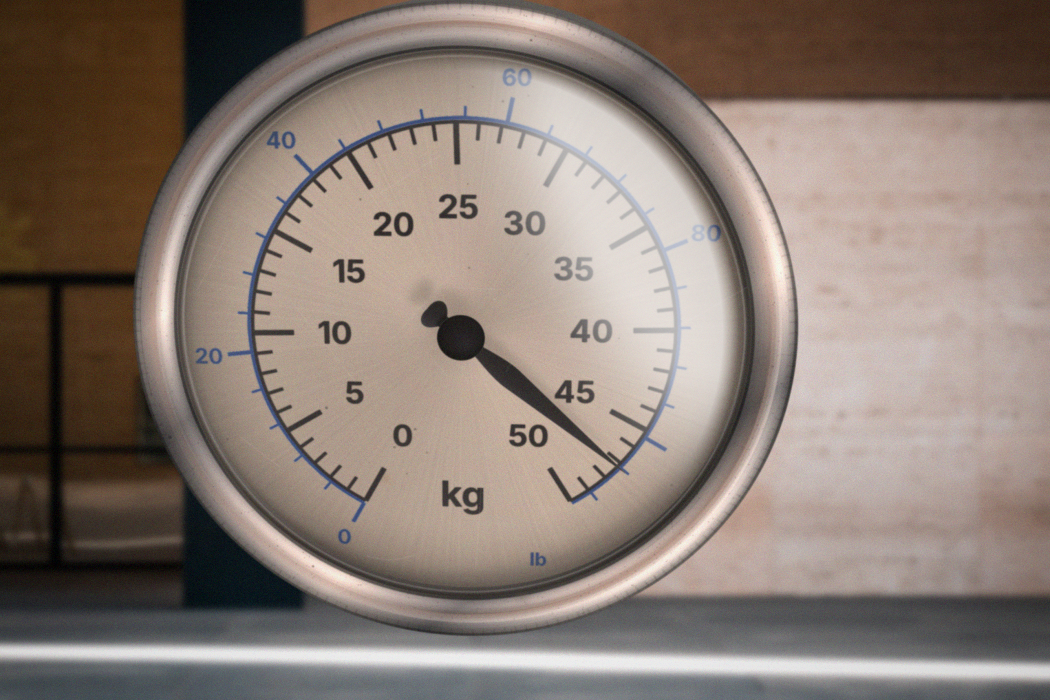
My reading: 47
